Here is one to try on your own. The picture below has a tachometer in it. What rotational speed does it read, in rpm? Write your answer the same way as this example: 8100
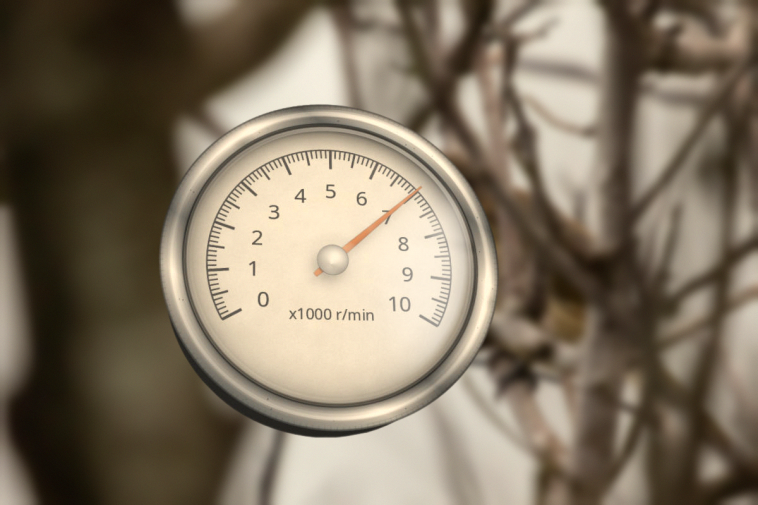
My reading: 7000
